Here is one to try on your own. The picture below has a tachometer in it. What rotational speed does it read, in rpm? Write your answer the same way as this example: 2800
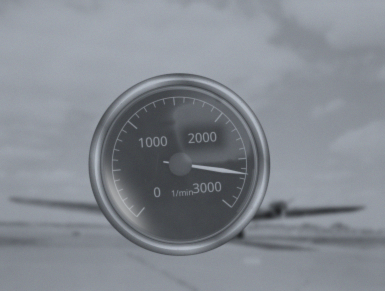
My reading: 2650
